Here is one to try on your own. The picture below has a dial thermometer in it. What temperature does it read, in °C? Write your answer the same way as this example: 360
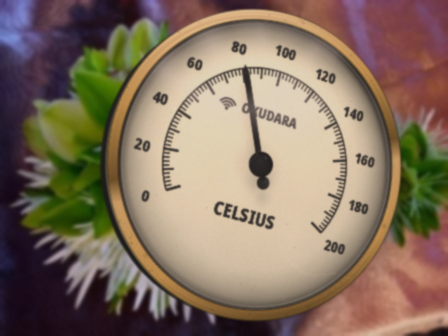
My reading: 80
